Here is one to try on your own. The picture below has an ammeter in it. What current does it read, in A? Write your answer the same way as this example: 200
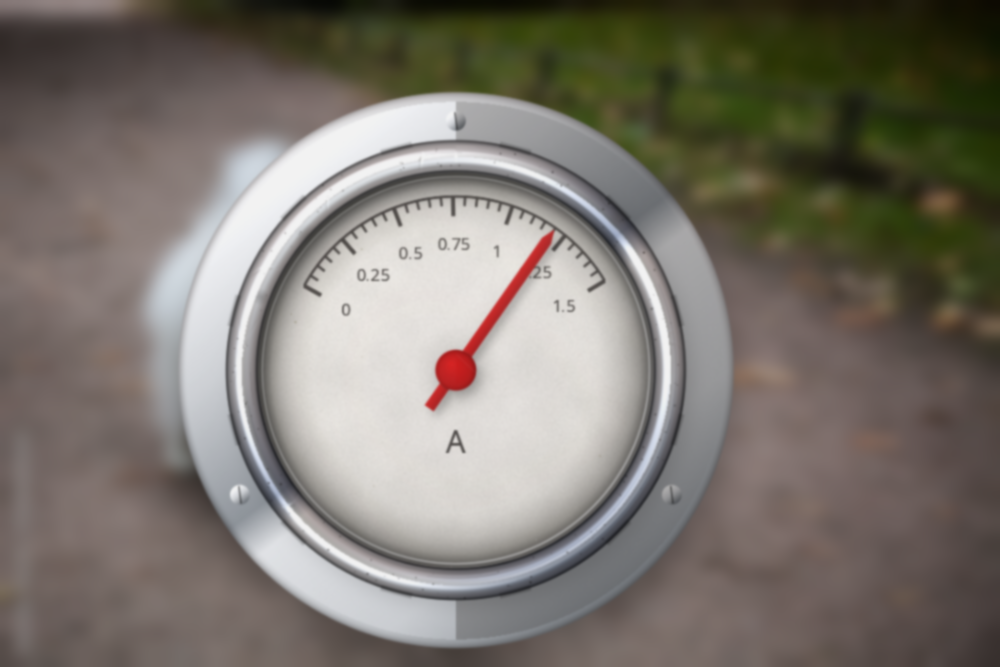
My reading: 1.2
